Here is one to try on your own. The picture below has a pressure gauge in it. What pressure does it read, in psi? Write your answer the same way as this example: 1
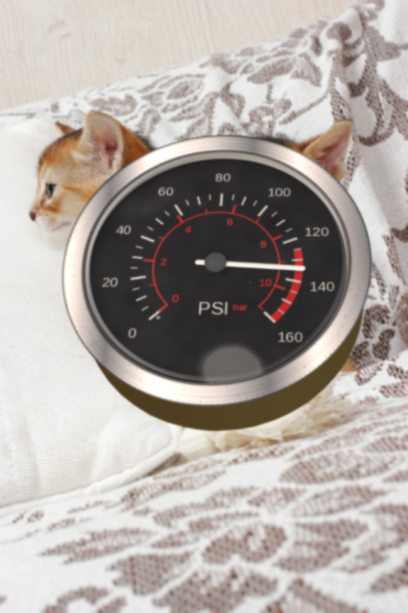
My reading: 135
